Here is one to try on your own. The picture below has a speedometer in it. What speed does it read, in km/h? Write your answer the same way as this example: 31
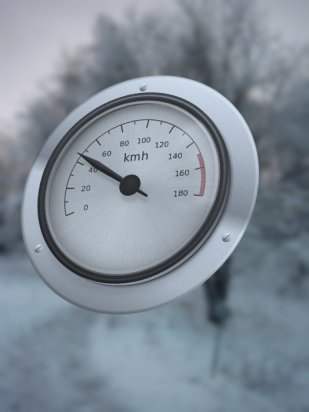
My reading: 45
